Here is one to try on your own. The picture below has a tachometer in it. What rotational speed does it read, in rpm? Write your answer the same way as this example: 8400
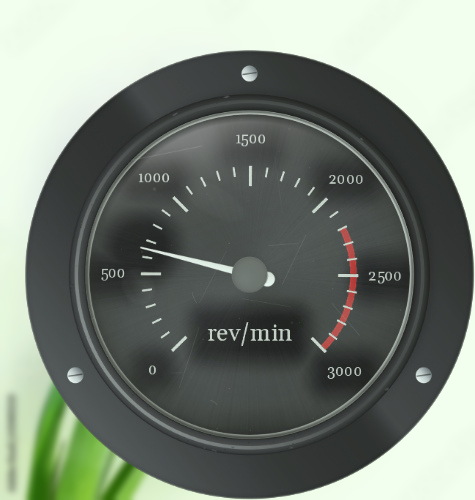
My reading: 650
